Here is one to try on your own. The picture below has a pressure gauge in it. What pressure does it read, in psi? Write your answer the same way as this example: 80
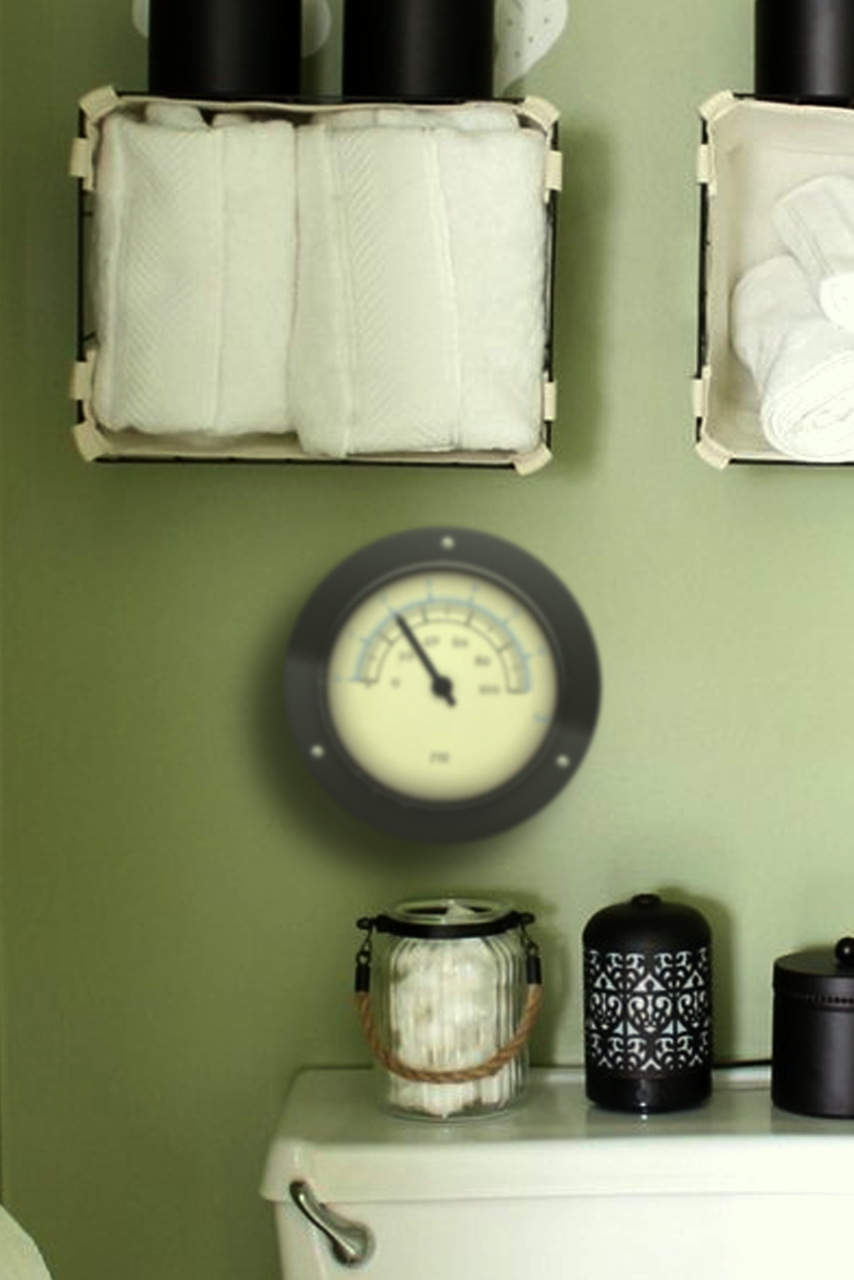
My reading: 30
